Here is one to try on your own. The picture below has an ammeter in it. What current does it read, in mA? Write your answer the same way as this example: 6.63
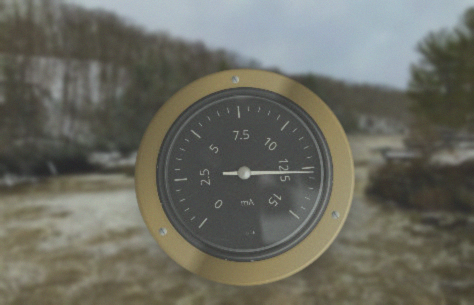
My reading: 12.75
